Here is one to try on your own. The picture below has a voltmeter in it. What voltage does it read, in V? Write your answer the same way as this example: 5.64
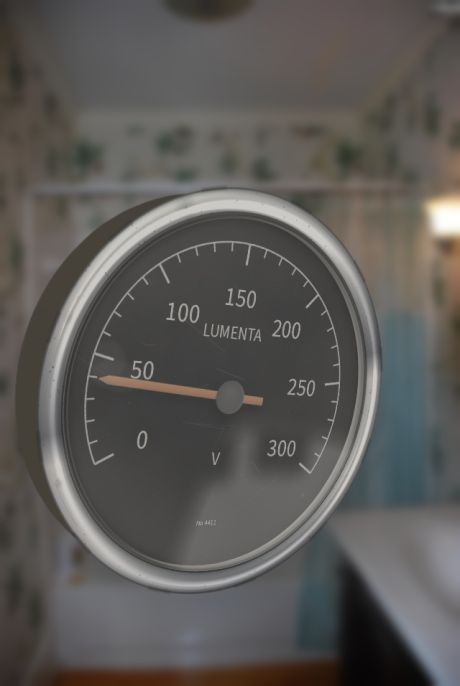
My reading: 40
